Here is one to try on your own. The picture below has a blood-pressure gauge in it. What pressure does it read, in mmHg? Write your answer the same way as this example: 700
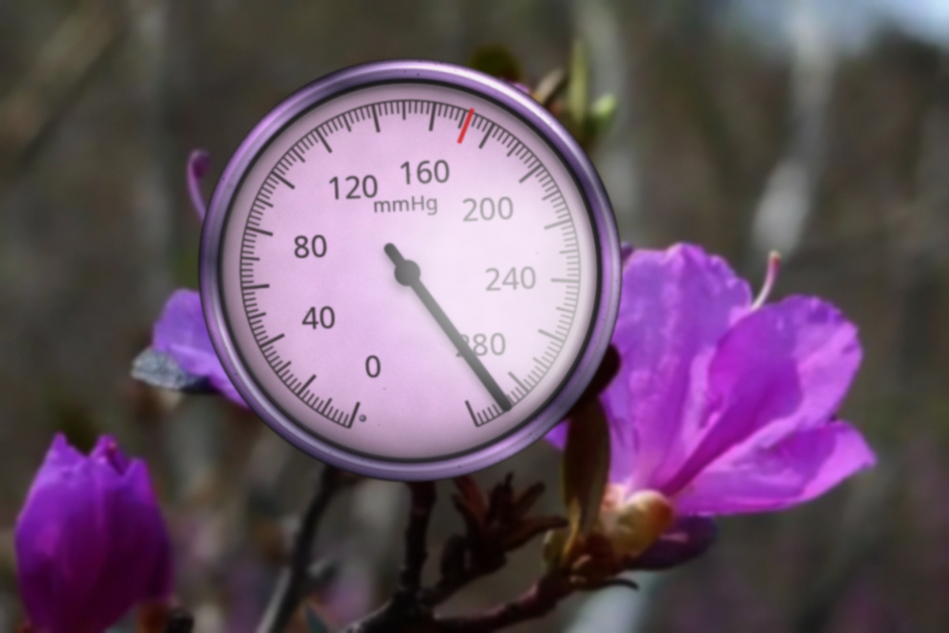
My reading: 288
